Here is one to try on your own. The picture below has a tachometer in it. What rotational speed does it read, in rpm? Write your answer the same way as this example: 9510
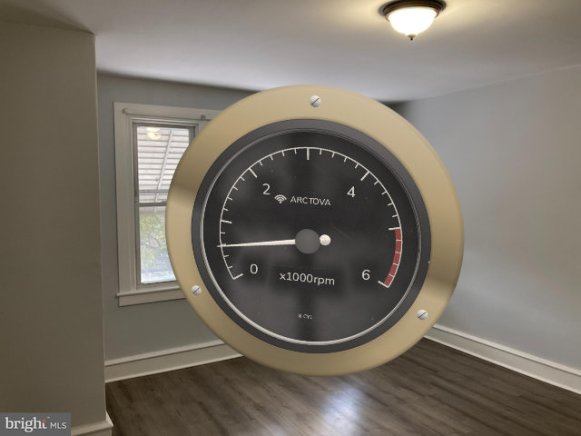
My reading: 600
